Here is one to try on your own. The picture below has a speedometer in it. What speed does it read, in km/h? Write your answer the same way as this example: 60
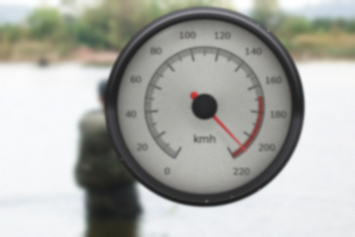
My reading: 210
